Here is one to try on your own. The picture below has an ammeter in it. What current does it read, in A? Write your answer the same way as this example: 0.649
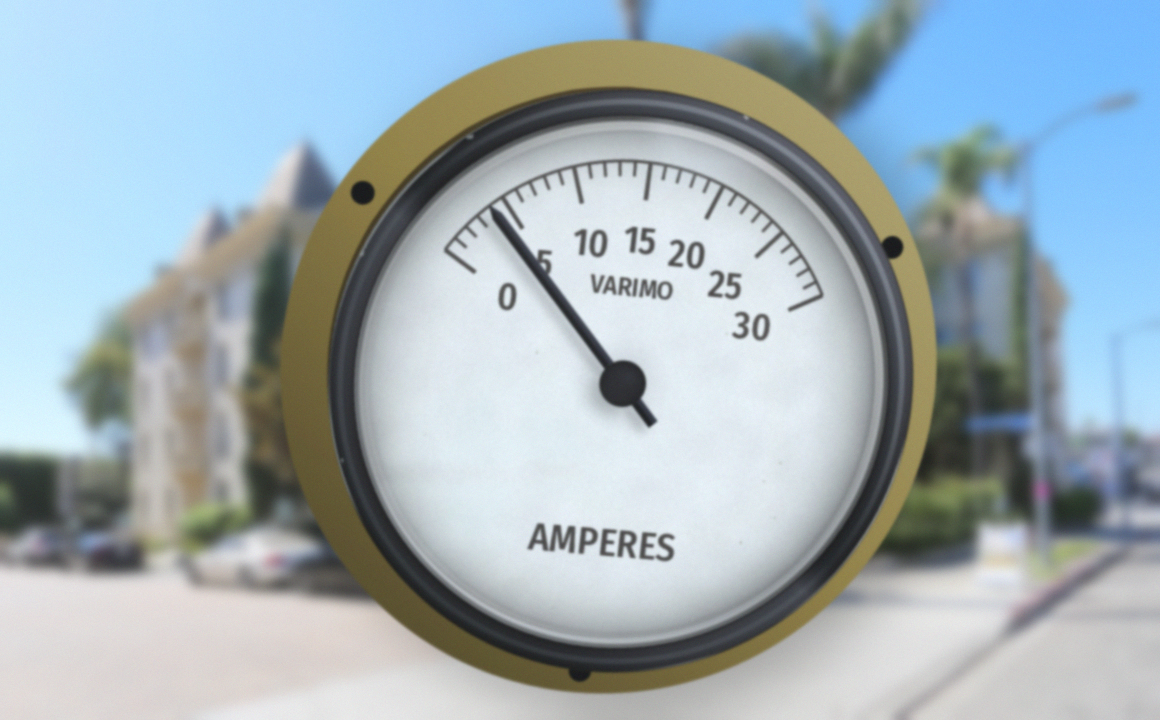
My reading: 4
